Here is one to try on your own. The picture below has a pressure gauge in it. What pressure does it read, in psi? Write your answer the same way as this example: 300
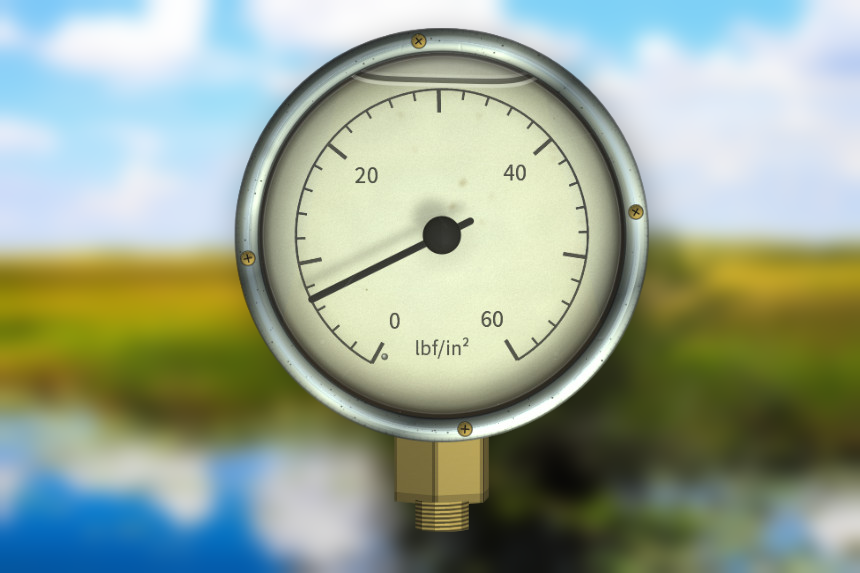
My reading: 7
